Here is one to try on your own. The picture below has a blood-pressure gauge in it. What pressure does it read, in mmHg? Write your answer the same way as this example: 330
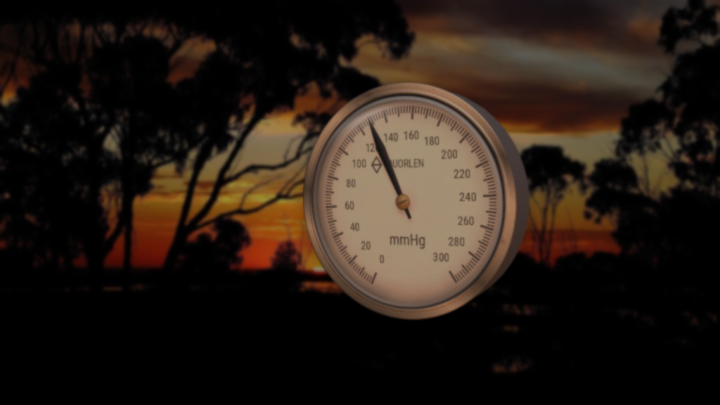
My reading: 130
